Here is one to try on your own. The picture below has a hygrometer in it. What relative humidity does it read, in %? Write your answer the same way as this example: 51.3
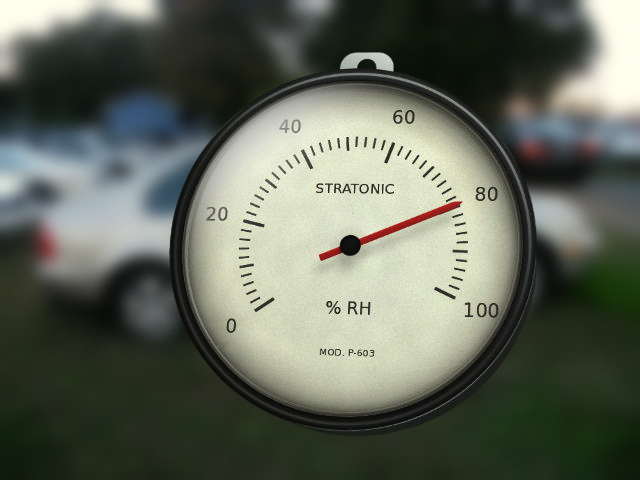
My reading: 80
